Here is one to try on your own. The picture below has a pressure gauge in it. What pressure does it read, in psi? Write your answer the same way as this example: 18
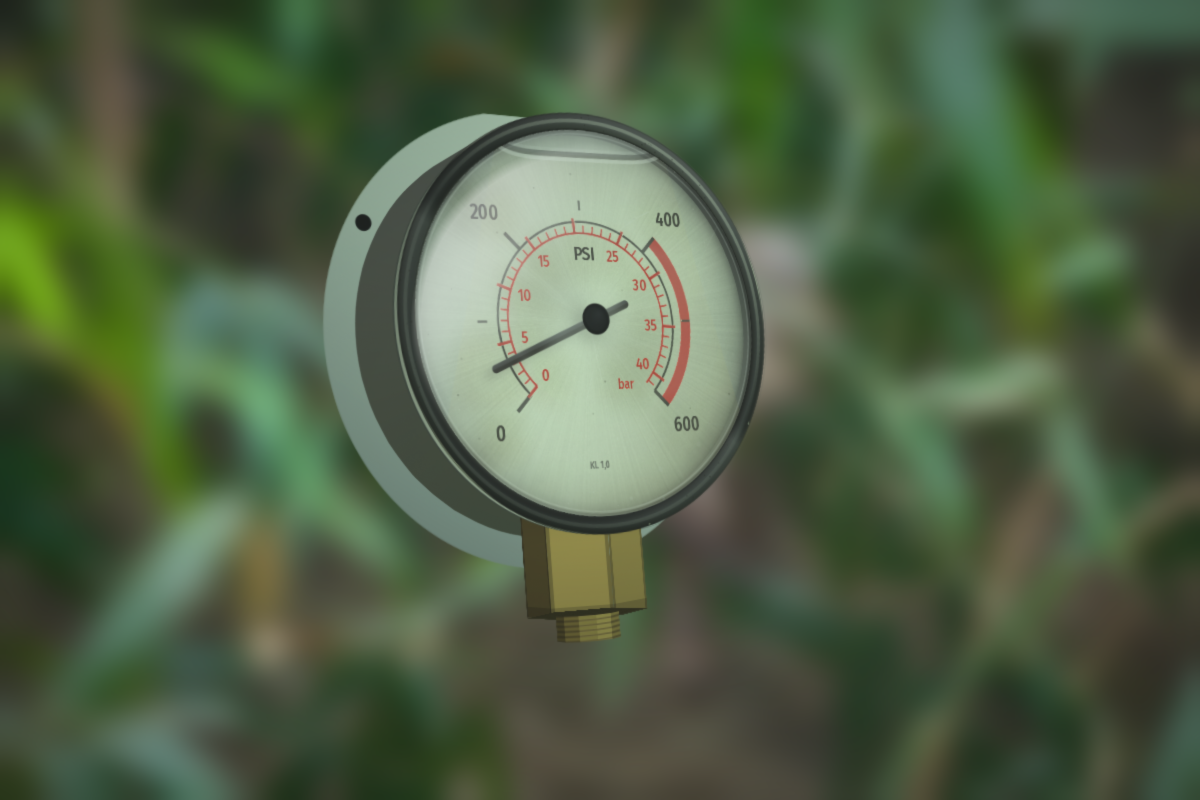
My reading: 50
